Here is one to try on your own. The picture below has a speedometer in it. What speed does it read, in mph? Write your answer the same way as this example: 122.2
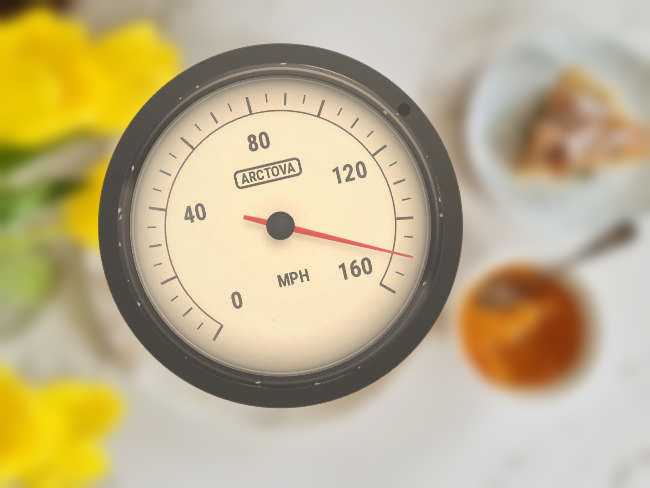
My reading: 150
